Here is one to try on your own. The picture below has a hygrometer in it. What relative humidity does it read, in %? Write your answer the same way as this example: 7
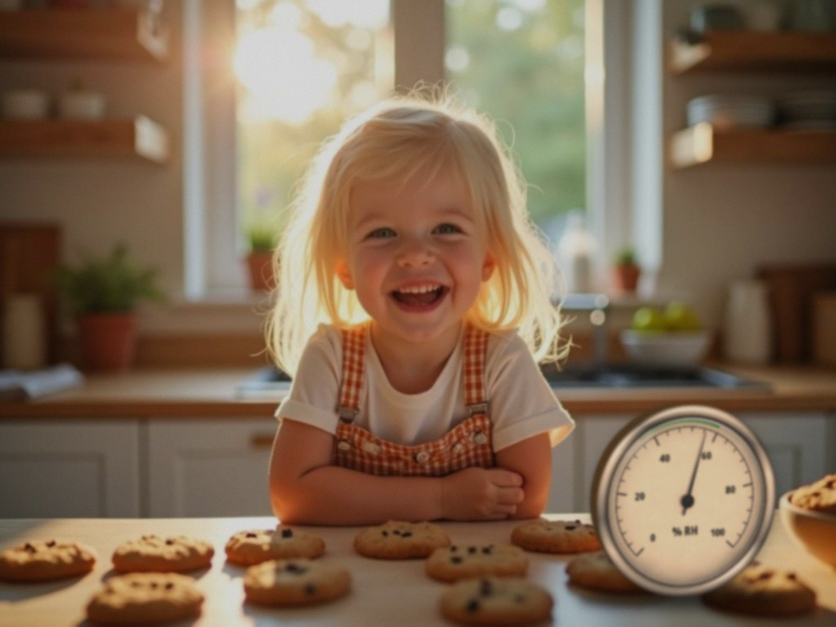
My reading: 56
